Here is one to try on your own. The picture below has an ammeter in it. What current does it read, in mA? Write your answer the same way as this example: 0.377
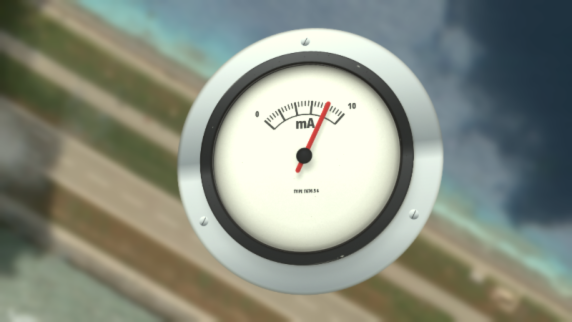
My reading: 8
